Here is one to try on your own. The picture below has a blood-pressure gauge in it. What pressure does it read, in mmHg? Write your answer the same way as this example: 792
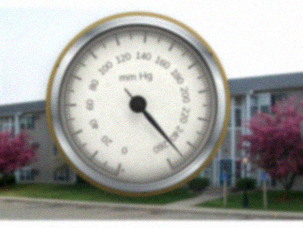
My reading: 250
